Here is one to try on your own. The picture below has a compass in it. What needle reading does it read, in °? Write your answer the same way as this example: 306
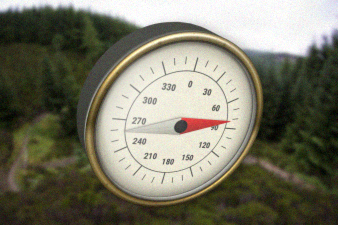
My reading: 80
